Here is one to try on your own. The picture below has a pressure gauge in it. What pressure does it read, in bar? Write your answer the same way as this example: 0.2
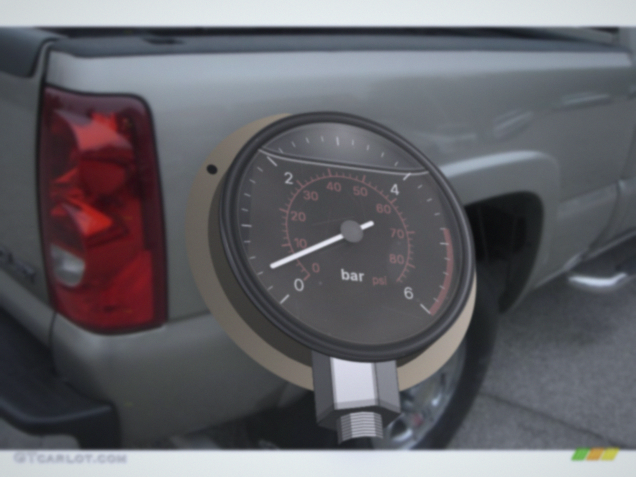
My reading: 0.4
